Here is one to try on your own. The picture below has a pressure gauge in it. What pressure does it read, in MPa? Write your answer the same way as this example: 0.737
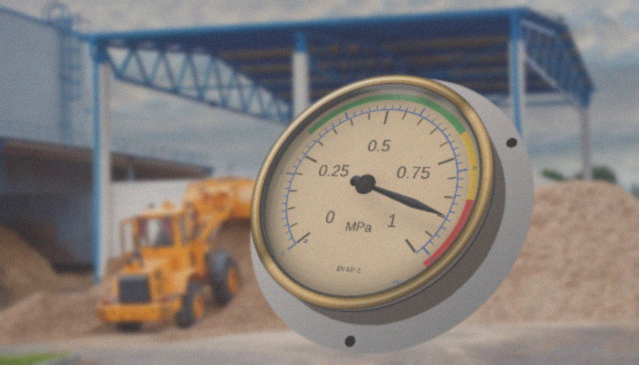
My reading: 0.9
